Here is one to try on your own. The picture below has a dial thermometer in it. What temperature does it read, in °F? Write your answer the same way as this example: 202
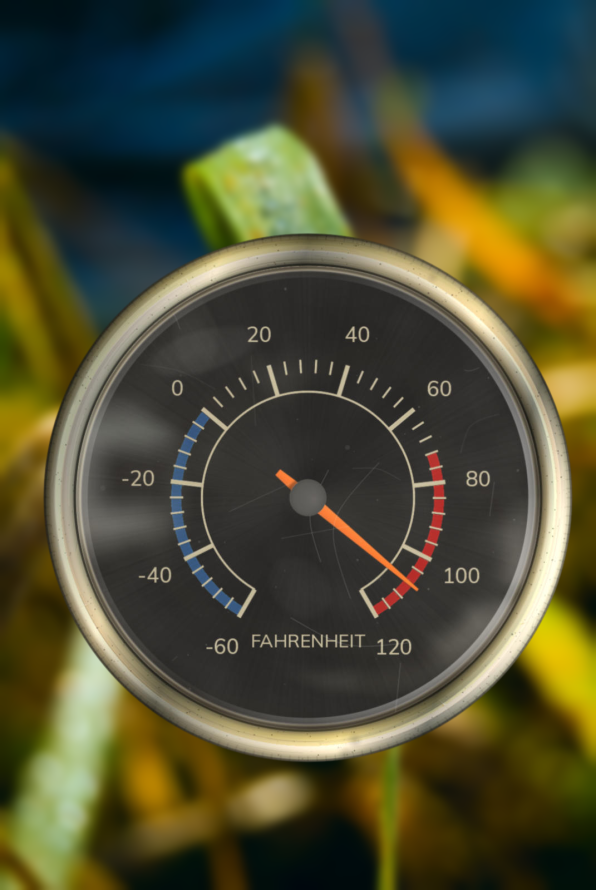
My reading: 108
